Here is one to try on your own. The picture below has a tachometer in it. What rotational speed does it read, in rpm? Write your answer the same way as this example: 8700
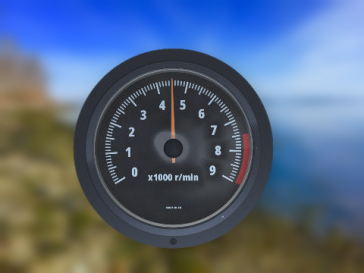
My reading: 4500
